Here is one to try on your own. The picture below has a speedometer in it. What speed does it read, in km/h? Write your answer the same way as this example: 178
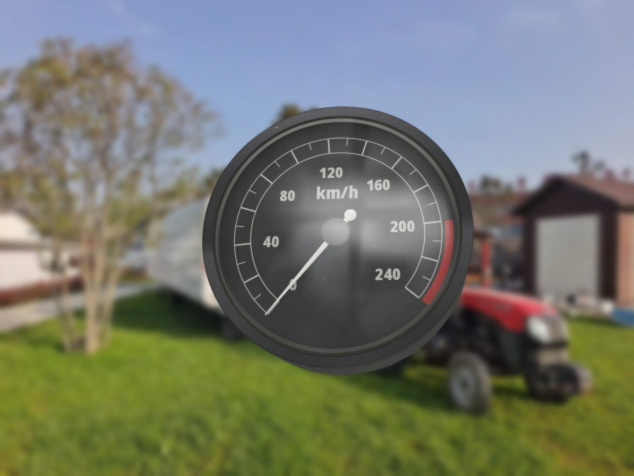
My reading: 0
